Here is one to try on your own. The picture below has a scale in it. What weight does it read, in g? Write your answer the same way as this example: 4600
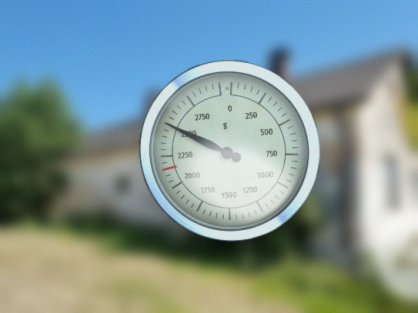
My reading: 2500
